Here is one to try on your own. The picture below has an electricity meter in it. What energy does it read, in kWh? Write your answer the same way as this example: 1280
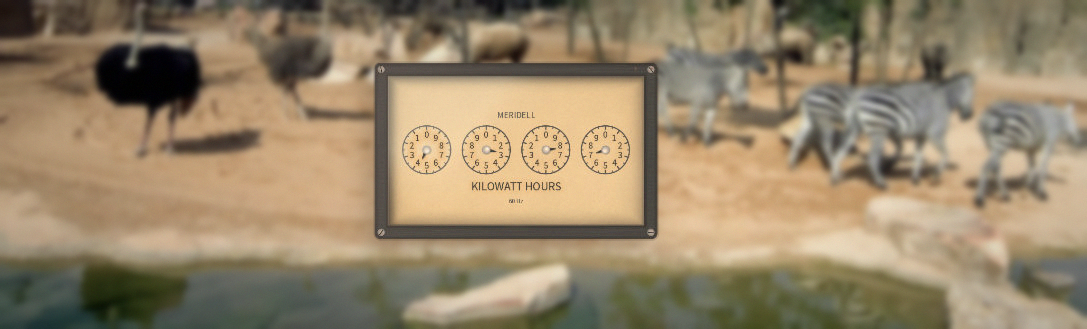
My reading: 4277
